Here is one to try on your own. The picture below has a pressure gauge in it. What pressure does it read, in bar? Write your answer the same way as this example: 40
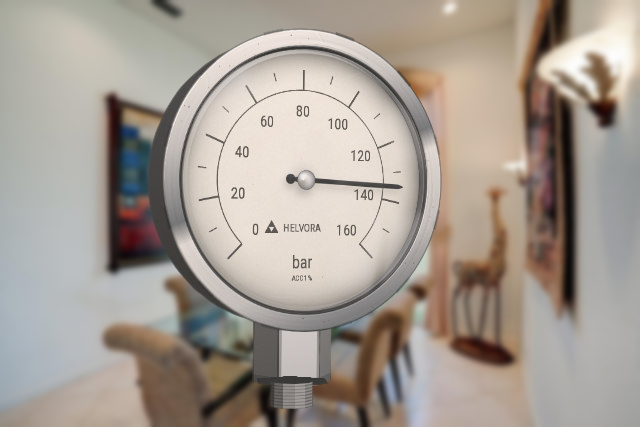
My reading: 135
